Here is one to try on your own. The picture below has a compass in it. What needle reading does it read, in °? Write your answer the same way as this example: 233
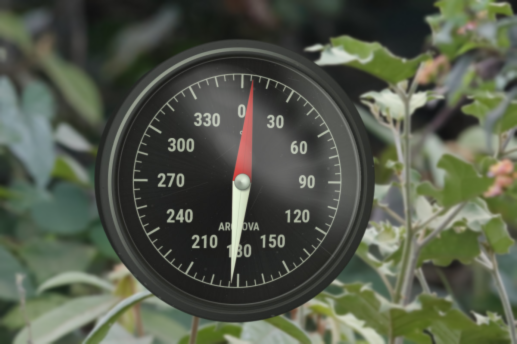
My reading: 5
